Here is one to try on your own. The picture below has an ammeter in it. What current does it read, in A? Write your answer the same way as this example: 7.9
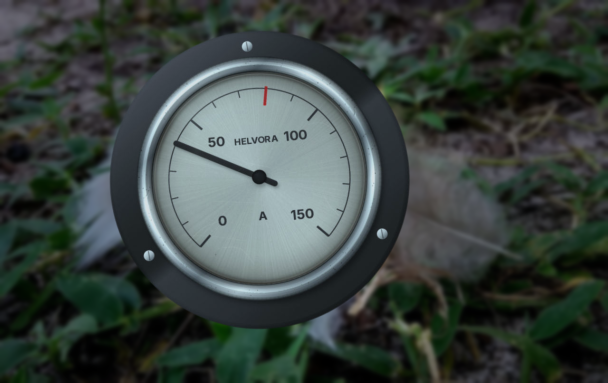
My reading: 40
